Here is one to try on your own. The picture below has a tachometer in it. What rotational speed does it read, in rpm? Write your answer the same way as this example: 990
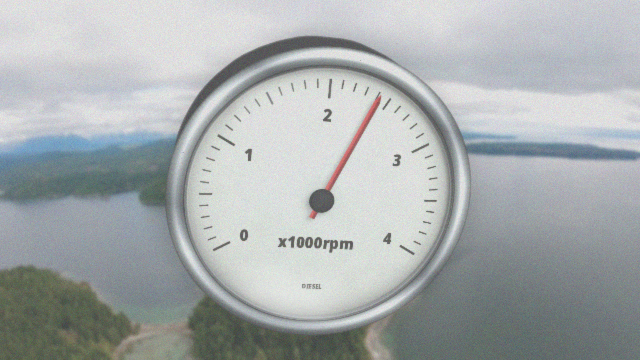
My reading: 2400
